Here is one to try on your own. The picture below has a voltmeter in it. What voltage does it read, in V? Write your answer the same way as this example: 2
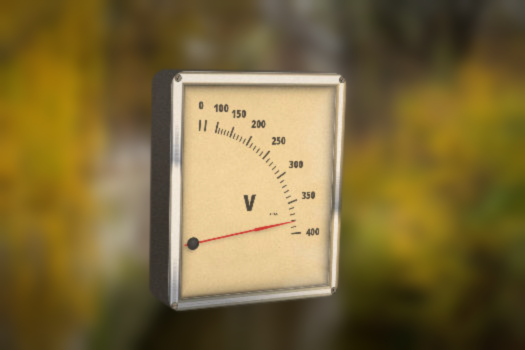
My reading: 380
